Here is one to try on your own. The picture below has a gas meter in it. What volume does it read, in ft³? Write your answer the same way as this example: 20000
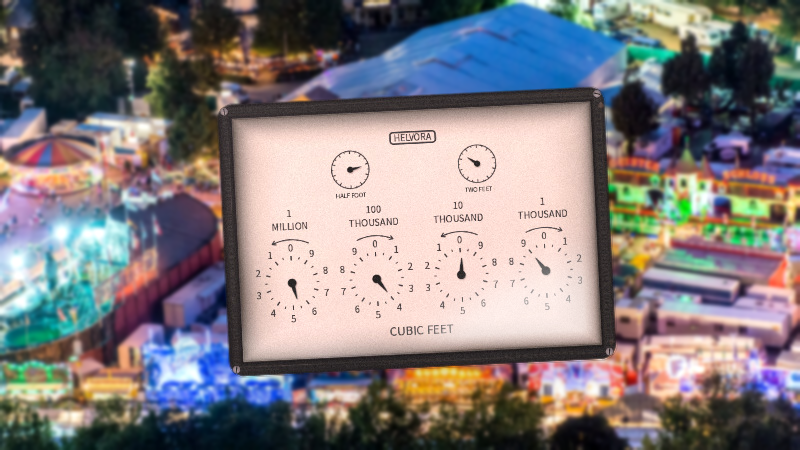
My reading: 539900
